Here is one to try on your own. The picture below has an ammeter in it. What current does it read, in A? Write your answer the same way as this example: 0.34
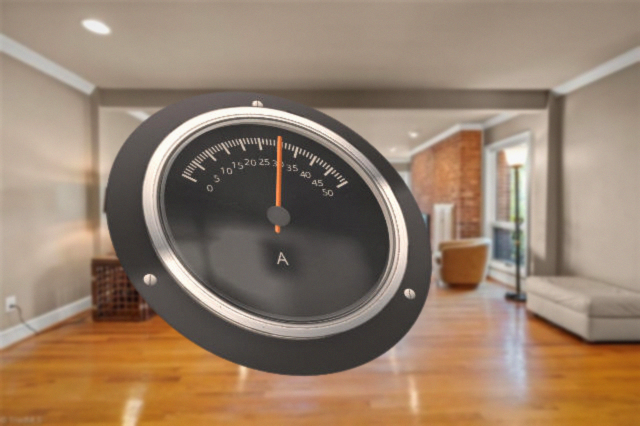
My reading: 30
